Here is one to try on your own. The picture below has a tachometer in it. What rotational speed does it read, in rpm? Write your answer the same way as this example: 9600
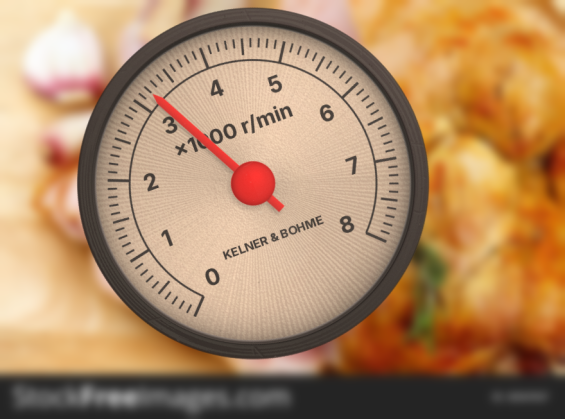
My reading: 3200
